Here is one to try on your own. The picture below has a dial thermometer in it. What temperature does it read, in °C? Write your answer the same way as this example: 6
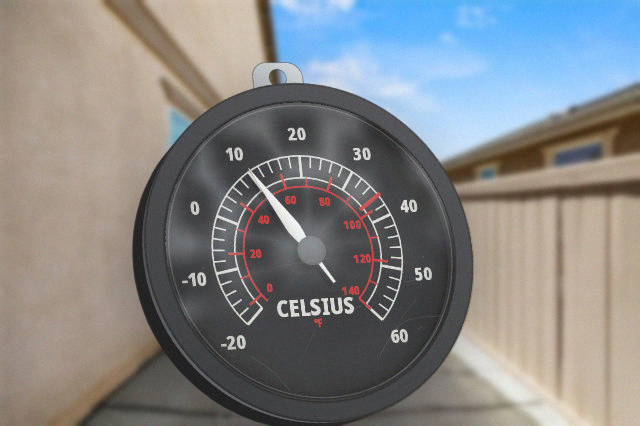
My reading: 10
